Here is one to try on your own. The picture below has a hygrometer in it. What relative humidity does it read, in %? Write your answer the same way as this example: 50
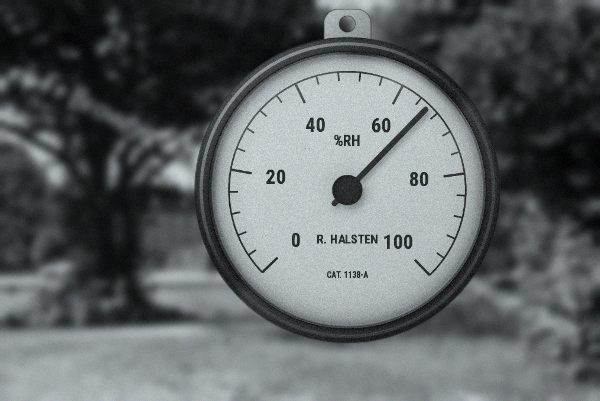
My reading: 66
